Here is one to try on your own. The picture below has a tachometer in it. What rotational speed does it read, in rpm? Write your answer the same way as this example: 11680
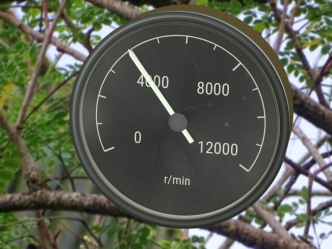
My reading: 4000
